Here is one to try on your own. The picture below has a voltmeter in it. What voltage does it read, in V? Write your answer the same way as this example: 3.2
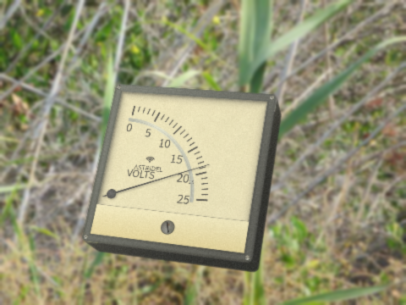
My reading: 19
